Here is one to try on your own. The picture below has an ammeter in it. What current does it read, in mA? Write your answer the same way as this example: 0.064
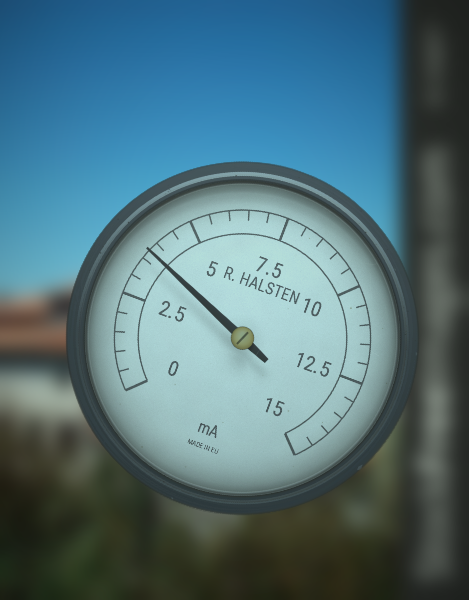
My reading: 3.75
